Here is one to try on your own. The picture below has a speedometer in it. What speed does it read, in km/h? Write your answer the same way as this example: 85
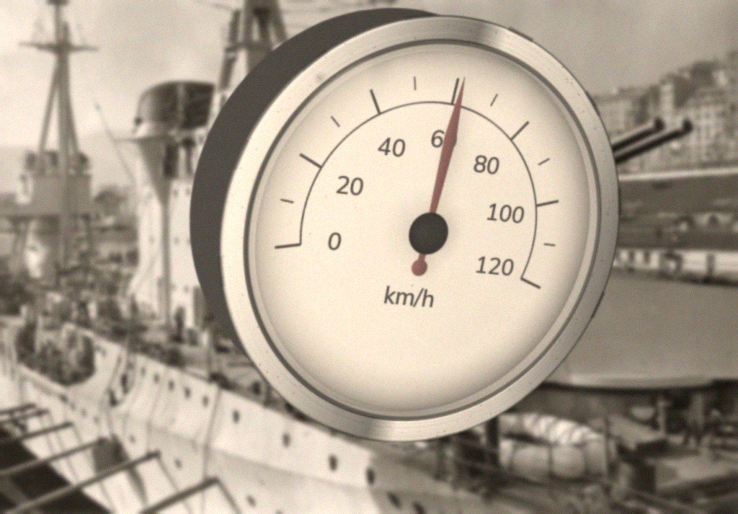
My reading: 60
